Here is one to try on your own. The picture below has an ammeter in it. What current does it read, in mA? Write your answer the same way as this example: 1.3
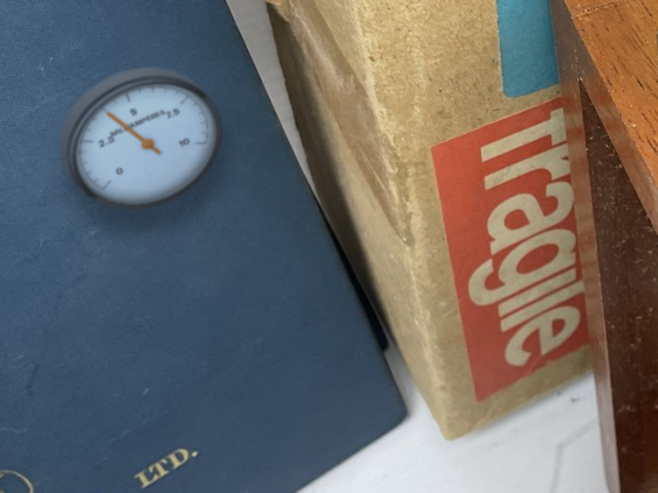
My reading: 4
